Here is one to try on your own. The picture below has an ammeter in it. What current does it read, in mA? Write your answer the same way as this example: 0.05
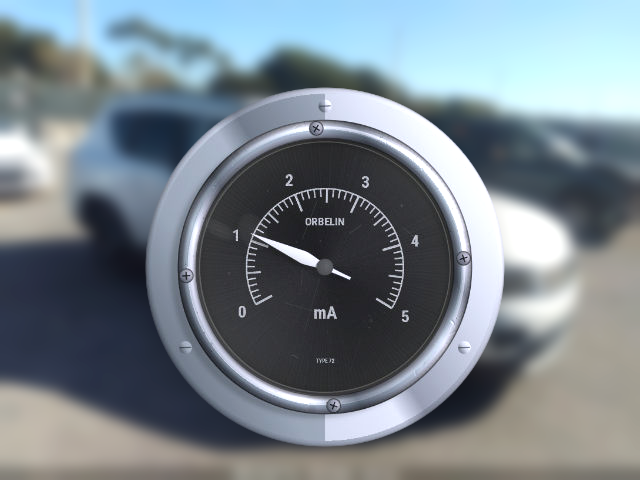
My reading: 1.1
